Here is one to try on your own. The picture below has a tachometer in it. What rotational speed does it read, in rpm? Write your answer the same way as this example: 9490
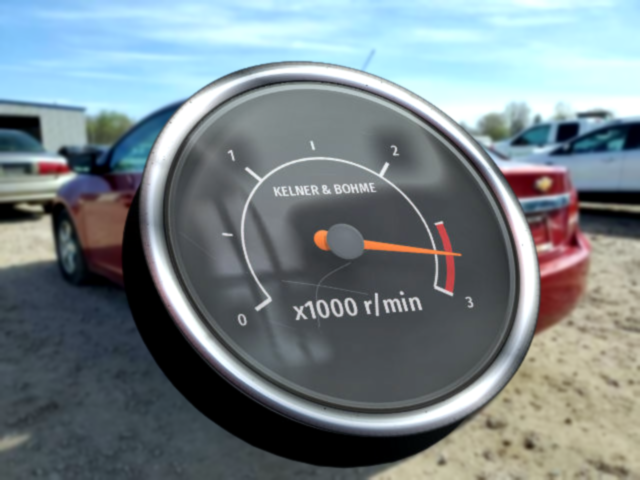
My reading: 2750
